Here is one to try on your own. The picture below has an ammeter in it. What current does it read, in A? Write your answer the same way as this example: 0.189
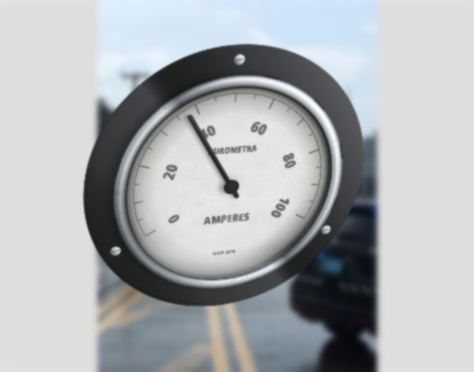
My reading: 37.5
